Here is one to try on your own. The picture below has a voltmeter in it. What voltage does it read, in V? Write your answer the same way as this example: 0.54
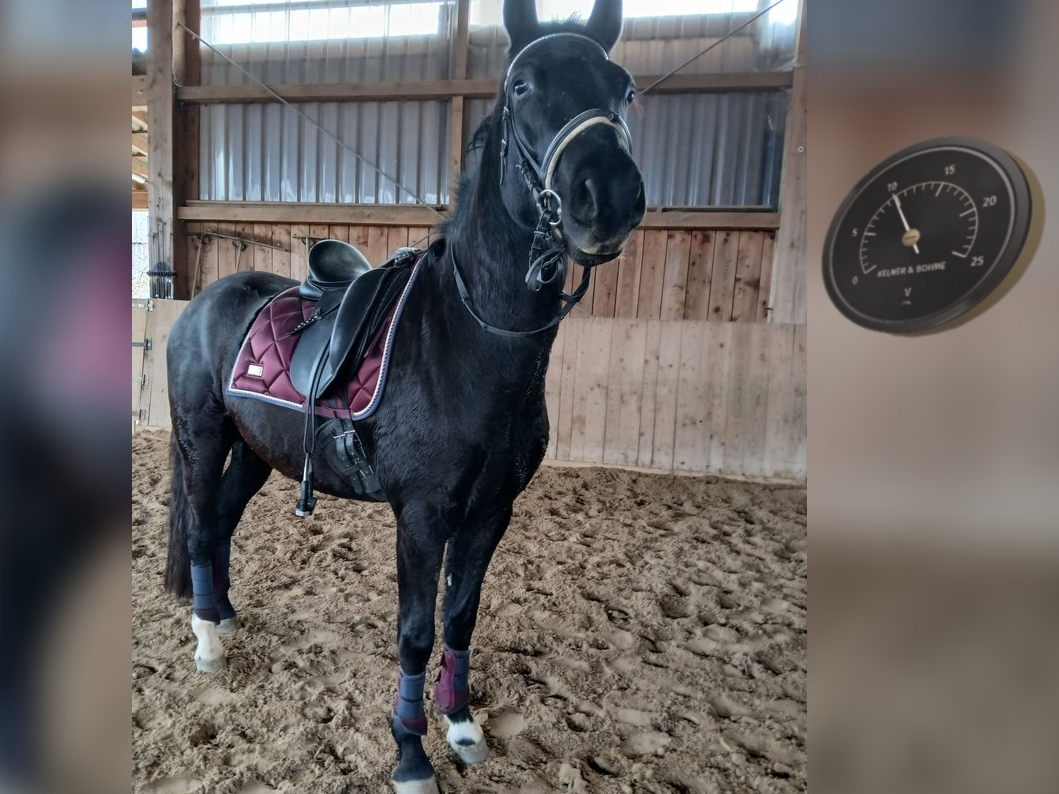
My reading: 10
